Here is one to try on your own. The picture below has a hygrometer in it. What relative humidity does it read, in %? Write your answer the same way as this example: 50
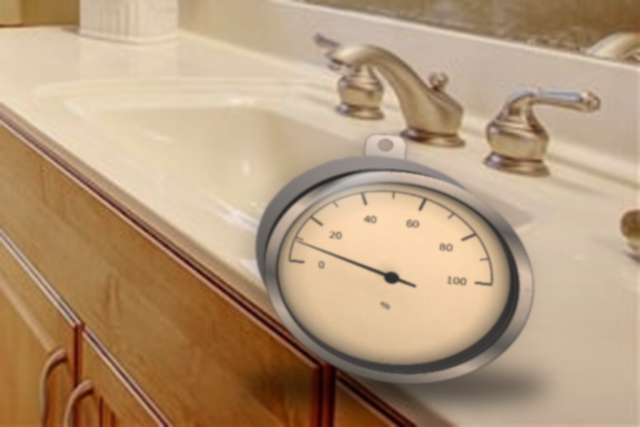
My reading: 10
